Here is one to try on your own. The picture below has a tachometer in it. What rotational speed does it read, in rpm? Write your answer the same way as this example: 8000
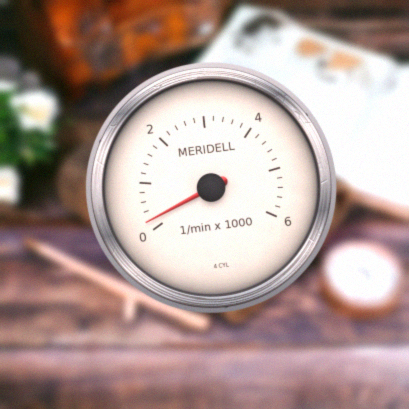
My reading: 200
